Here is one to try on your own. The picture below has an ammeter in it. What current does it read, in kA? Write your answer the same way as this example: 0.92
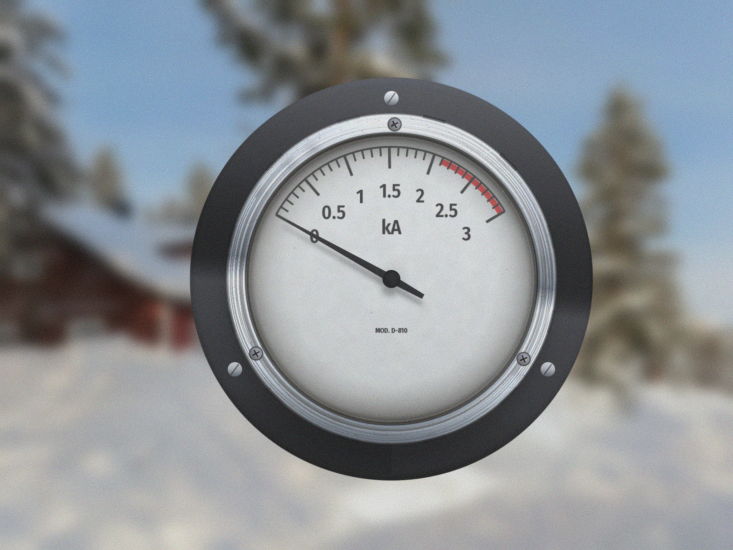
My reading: 0
